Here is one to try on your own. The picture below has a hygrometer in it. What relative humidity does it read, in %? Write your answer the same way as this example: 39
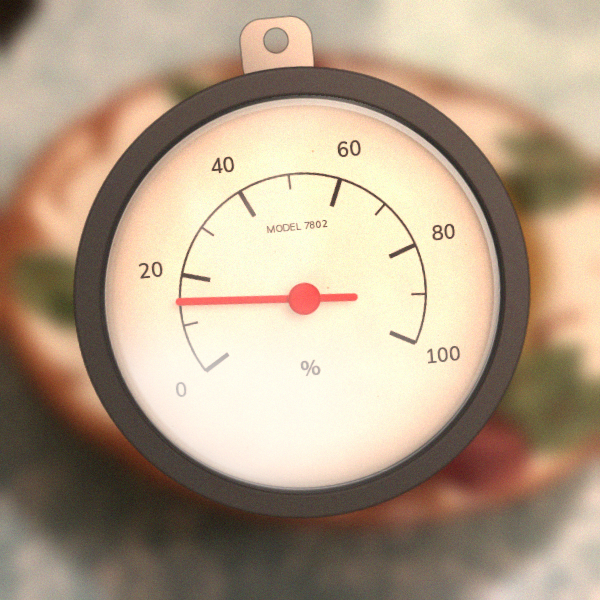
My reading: 15
